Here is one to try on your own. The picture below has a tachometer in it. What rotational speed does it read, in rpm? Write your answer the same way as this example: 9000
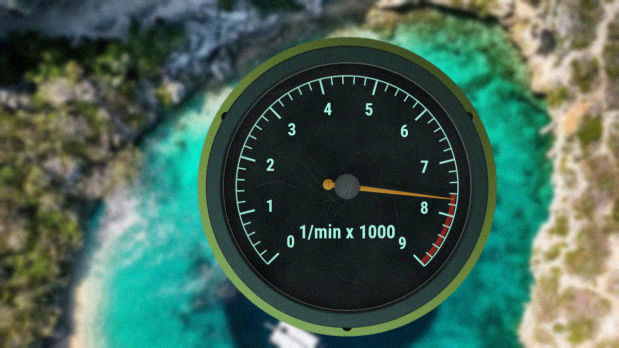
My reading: 7700
